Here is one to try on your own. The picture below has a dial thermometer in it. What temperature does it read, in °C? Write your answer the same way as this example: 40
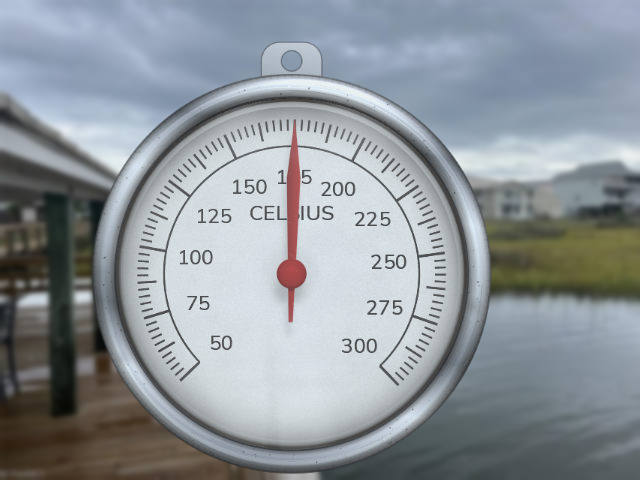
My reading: 175
